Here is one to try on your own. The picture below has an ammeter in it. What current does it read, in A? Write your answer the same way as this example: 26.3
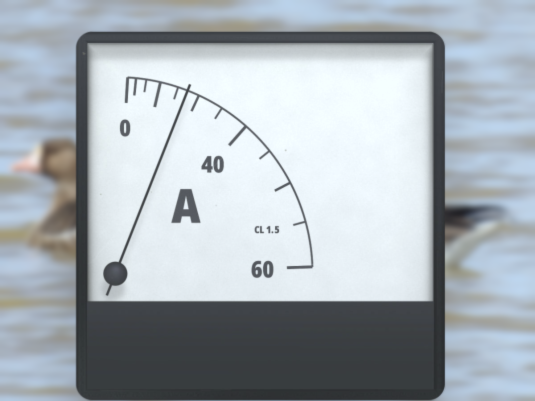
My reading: 27.5
